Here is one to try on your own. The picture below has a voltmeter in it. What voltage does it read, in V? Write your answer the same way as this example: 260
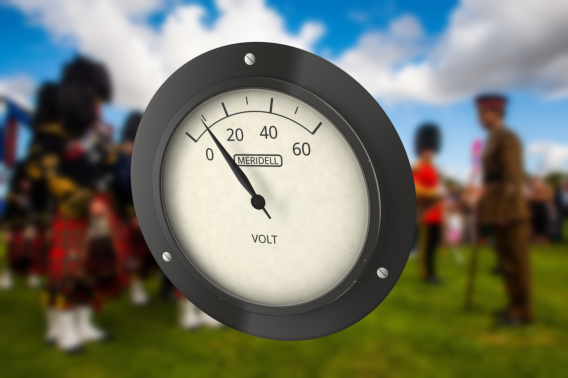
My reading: 10
